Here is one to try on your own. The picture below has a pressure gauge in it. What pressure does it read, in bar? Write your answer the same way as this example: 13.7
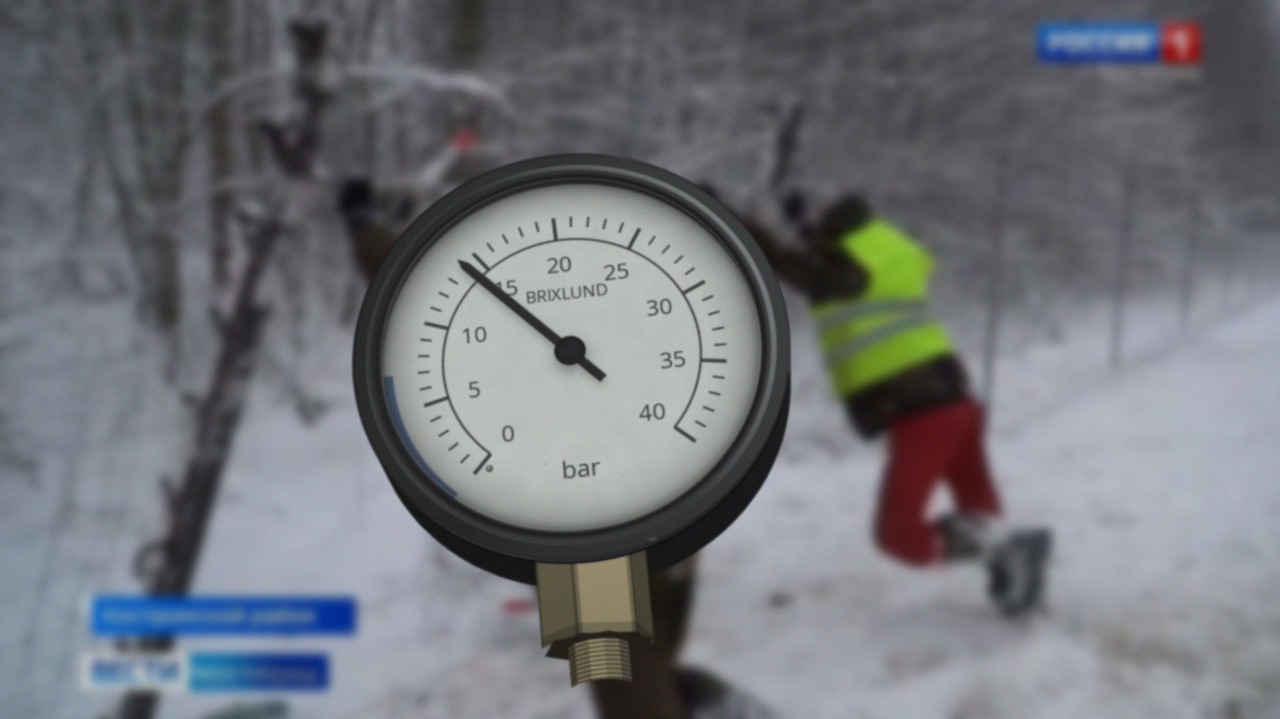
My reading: 14
